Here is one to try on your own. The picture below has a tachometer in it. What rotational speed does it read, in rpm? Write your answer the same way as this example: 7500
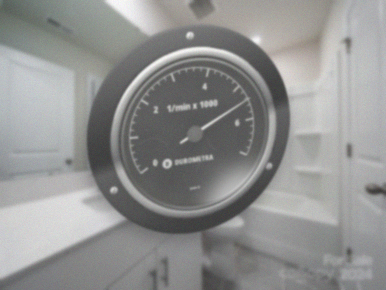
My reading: 5400
